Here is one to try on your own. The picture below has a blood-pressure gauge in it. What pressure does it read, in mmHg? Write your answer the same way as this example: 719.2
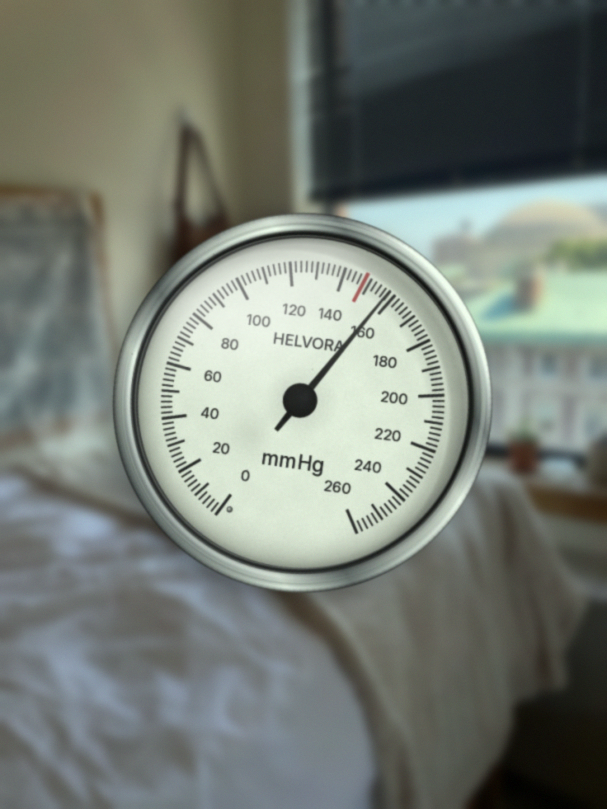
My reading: 158
